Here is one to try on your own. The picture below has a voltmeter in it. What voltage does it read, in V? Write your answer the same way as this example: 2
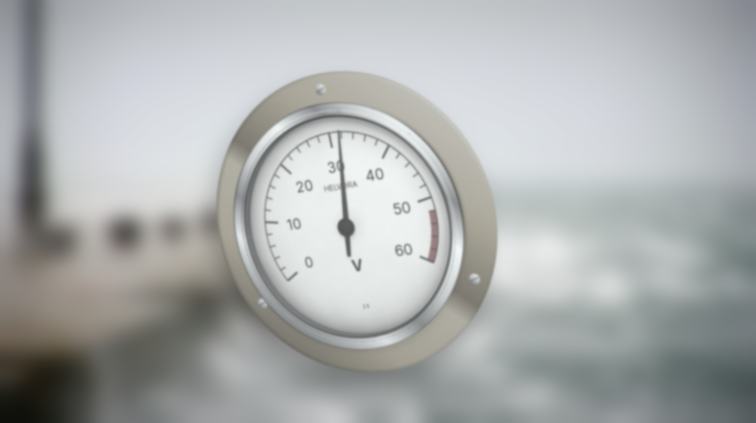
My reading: 32
